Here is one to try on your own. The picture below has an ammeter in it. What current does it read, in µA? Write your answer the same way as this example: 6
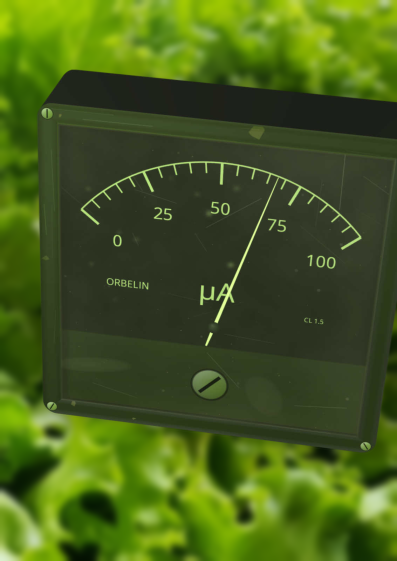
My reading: 67.5
